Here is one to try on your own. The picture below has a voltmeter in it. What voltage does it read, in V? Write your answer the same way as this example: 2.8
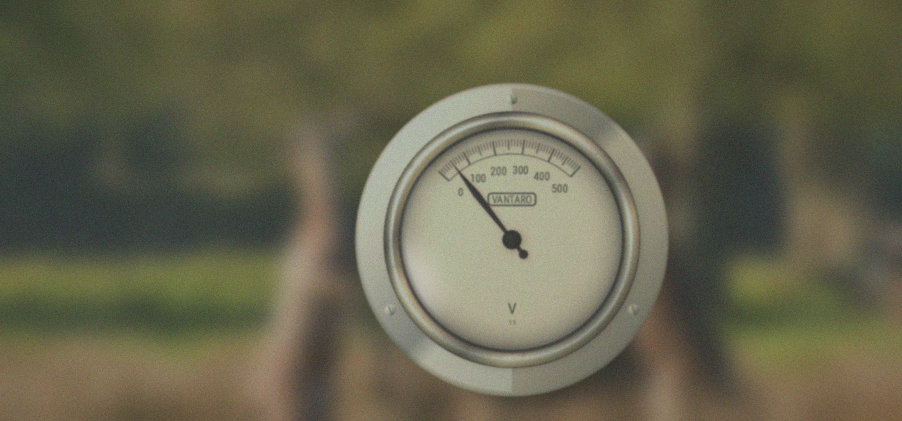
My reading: 50
